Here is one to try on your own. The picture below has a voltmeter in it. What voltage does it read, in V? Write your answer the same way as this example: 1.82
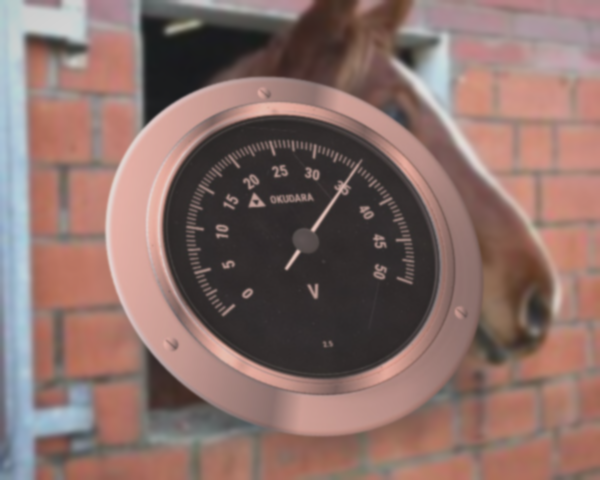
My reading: 35
